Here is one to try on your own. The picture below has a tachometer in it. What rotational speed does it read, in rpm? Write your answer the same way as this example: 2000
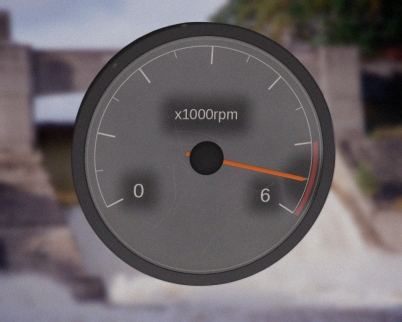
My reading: 5500
